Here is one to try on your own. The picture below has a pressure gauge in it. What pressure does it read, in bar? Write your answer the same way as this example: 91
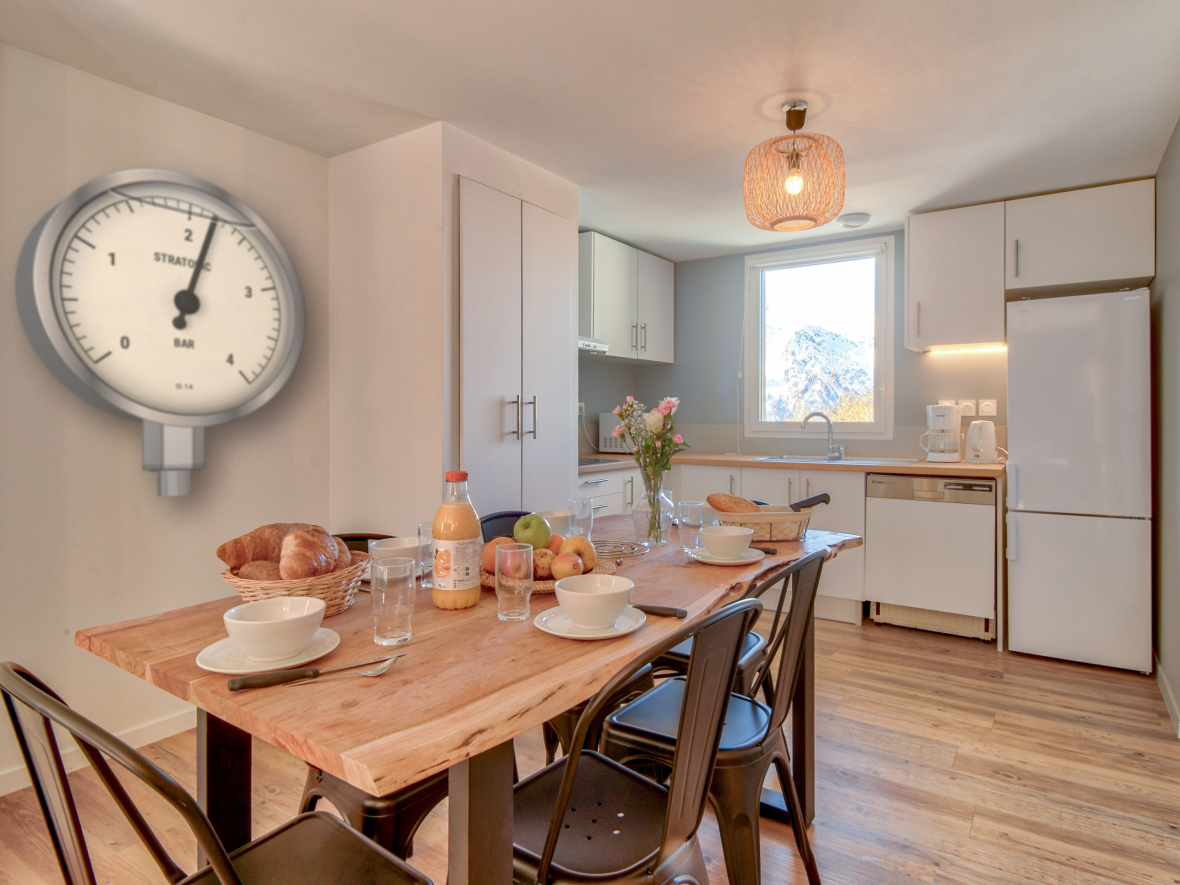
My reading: 2.2
